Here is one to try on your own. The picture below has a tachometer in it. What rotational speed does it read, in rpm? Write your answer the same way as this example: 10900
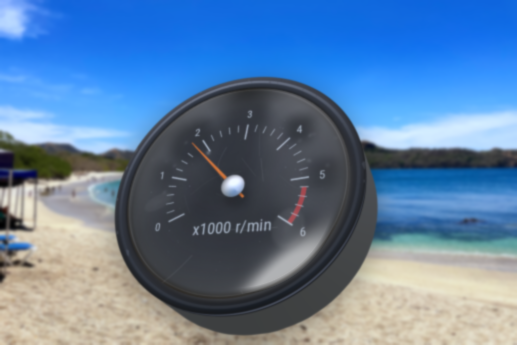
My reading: 1800
